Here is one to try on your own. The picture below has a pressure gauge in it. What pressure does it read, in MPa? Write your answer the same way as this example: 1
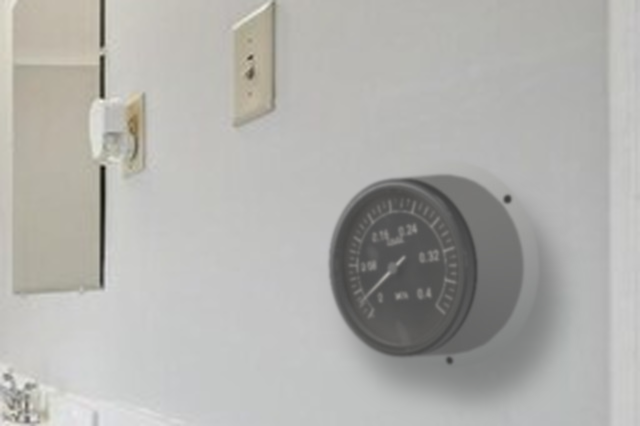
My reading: 0.02
